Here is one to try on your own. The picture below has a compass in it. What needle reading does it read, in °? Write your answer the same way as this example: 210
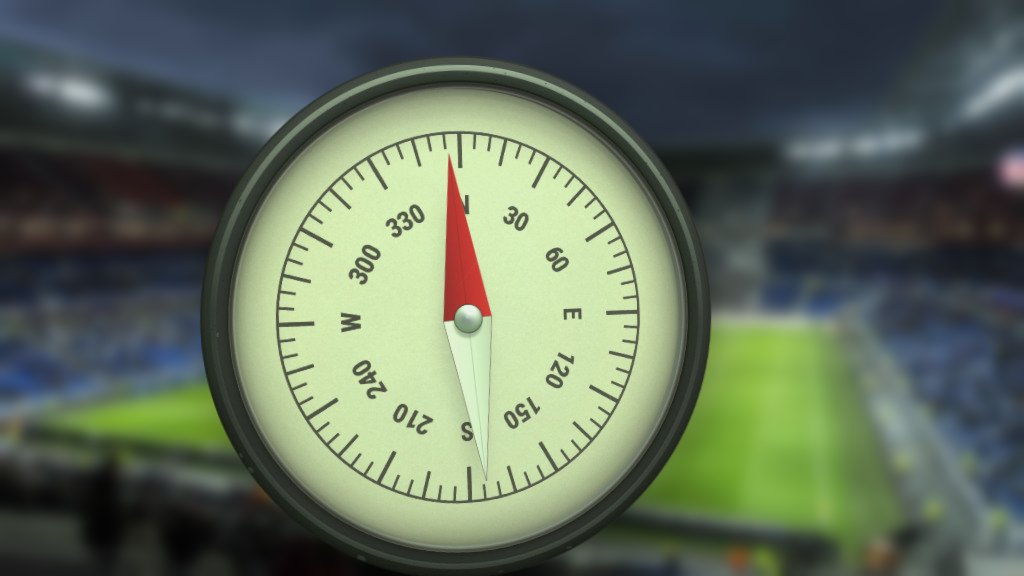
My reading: 355
